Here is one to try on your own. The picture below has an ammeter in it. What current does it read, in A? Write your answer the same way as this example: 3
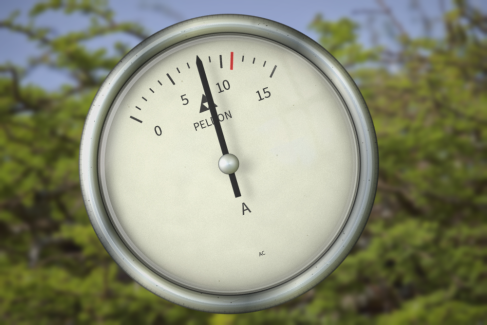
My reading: 8
